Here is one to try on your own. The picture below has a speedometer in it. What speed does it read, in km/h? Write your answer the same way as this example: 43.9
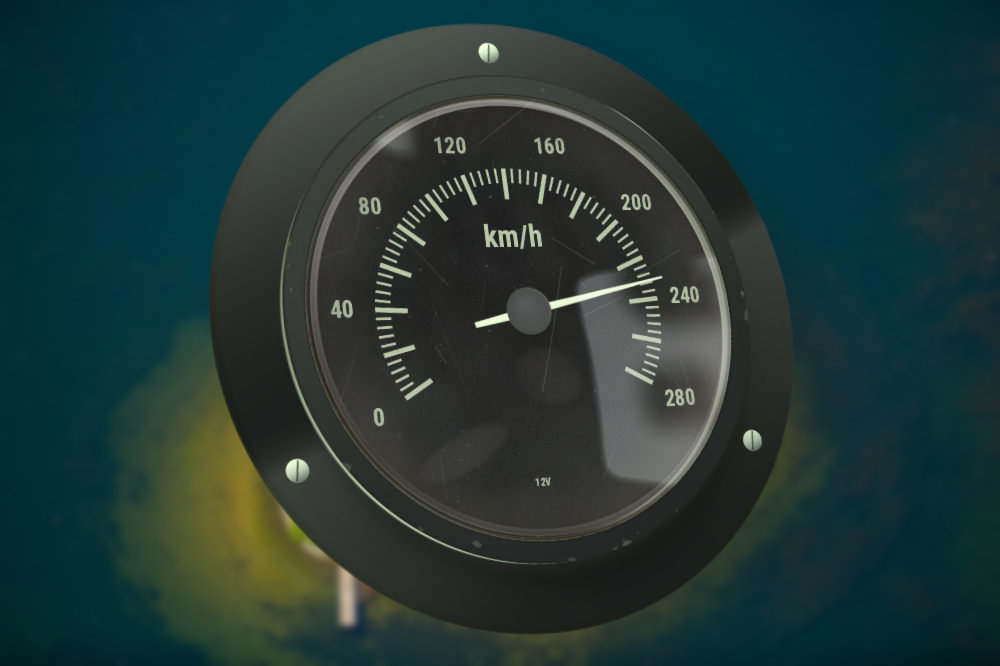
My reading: 232
